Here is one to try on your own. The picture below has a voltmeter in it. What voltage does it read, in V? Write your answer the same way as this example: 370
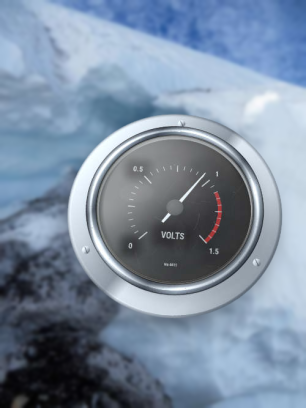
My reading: 0.95
